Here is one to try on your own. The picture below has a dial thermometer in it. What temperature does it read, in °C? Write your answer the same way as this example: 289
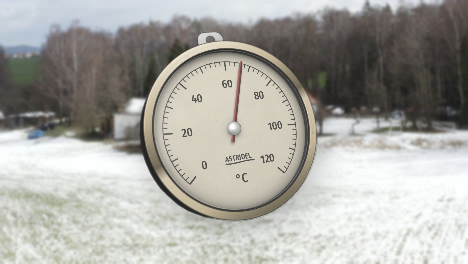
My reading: 66
